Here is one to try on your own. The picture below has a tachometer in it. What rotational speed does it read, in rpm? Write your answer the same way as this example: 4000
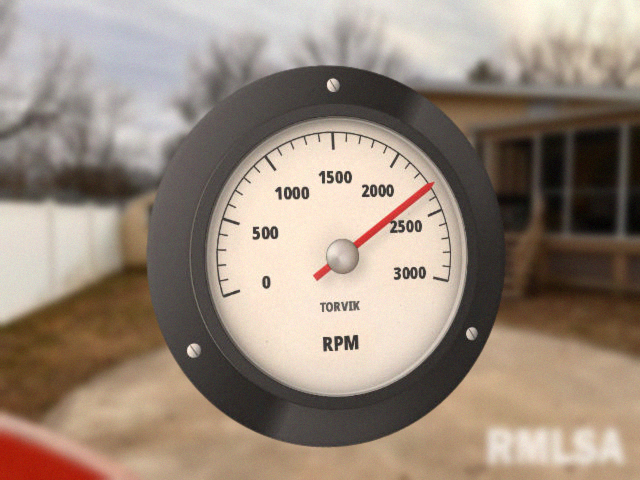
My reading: 2300
